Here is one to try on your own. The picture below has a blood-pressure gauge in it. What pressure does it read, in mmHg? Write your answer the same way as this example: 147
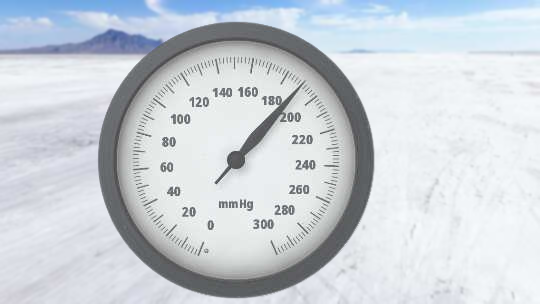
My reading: 190
